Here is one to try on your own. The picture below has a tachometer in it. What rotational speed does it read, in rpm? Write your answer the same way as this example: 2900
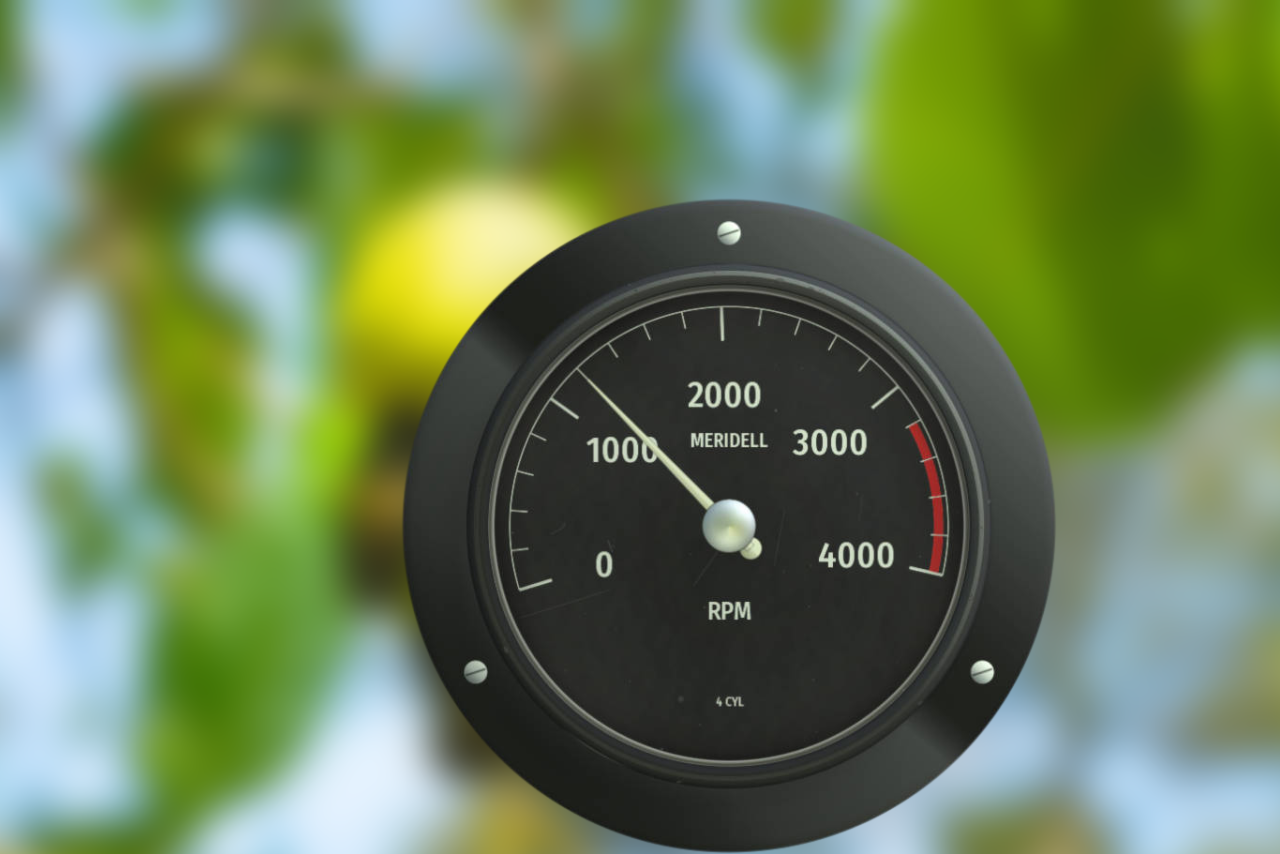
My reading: 1200
